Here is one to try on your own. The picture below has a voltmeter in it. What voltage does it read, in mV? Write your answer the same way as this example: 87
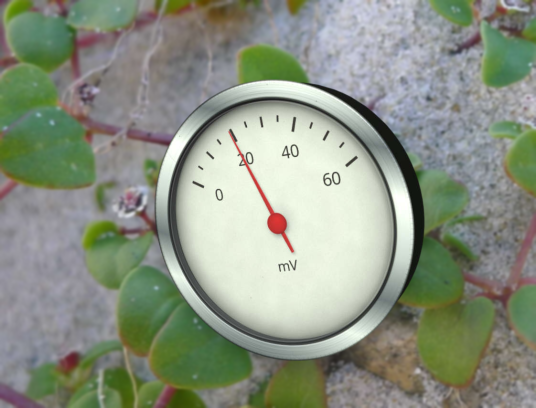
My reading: 20
